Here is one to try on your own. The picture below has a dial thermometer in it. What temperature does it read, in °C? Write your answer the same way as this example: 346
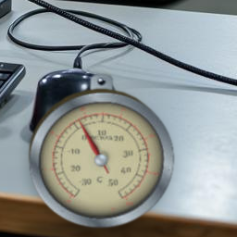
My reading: 2
